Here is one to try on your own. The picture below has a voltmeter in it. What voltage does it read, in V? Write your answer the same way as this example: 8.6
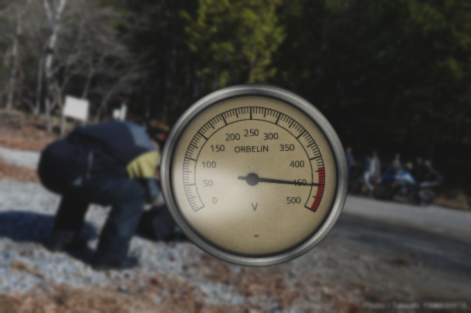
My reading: 450
